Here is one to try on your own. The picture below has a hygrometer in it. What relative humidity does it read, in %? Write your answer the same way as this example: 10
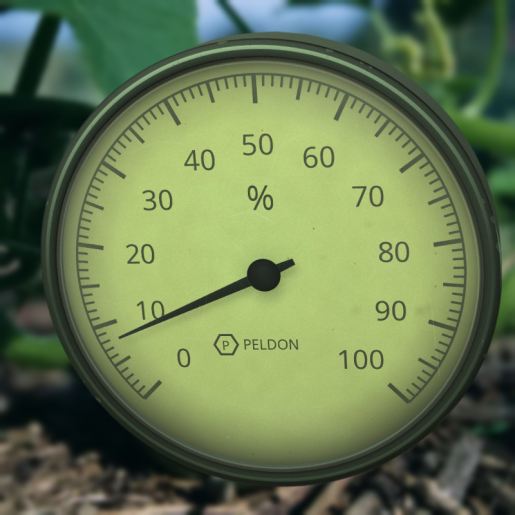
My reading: 8
